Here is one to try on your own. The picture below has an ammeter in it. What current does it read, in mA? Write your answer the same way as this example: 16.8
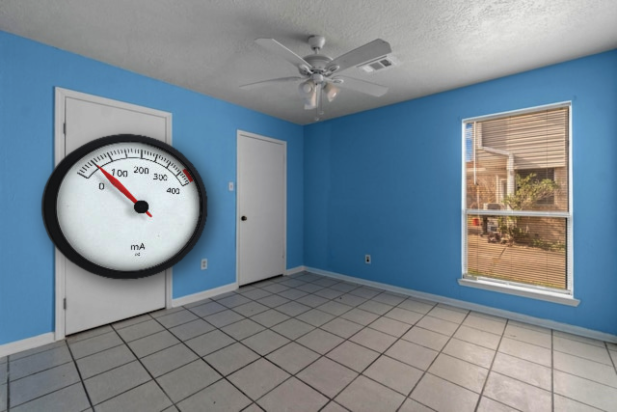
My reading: 50
